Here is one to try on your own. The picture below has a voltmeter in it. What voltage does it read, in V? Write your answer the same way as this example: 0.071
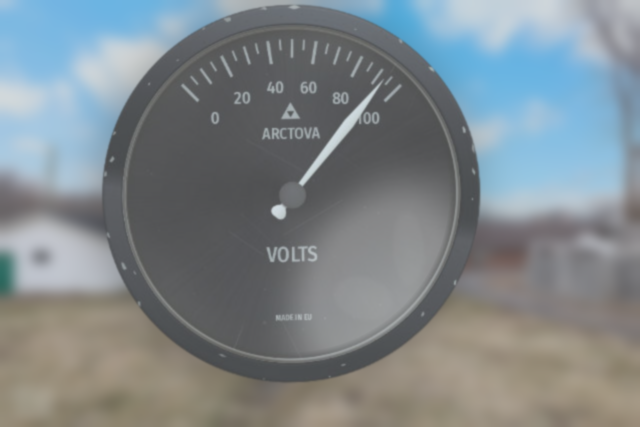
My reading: 92.5
